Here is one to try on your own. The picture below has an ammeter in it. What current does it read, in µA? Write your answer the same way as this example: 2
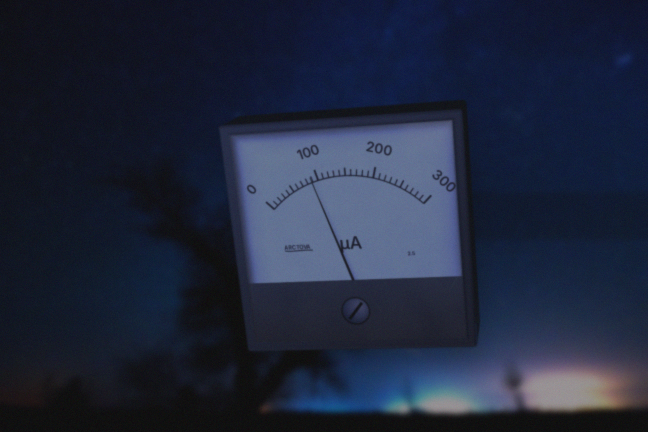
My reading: 90
